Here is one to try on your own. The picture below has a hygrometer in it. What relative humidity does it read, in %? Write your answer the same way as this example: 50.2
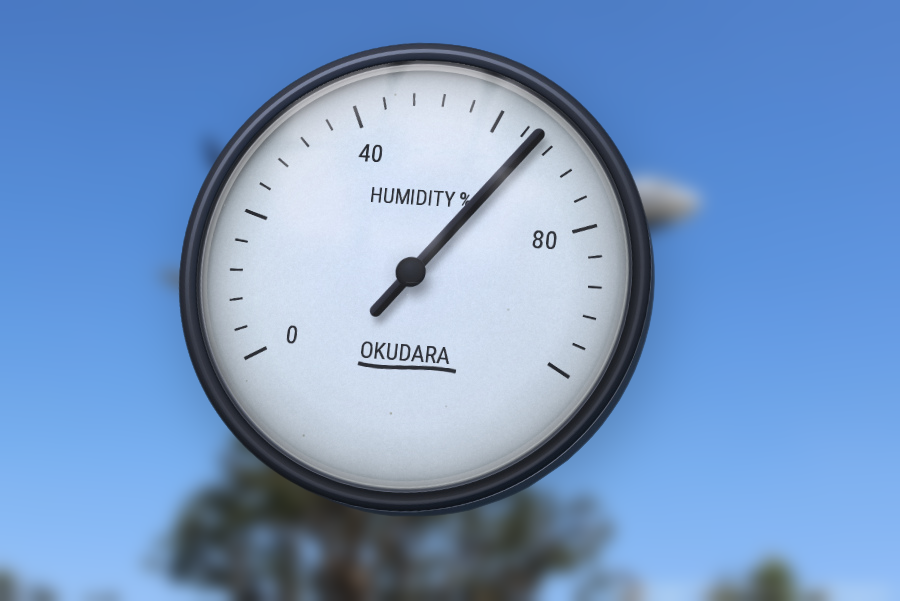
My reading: 66
